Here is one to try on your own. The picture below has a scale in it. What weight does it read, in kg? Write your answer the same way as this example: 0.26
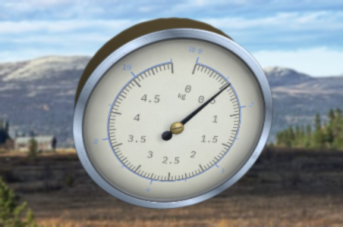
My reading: 0.5
